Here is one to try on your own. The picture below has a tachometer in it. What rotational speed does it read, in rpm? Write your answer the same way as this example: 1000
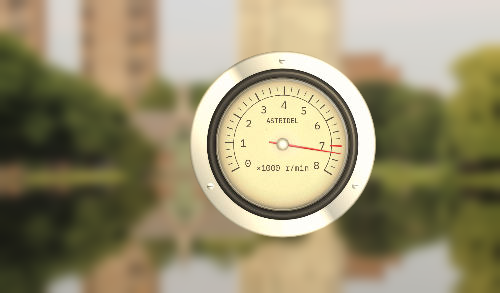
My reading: 7250
